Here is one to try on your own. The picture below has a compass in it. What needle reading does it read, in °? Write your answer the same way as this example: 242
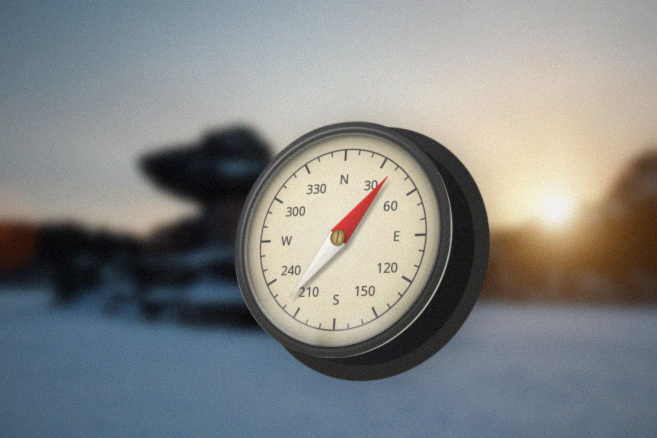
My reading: 40
